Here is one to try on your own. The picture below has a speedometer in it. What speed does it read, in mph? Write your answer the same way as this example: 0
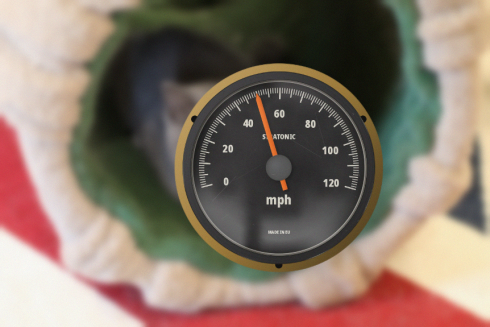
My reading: 50
